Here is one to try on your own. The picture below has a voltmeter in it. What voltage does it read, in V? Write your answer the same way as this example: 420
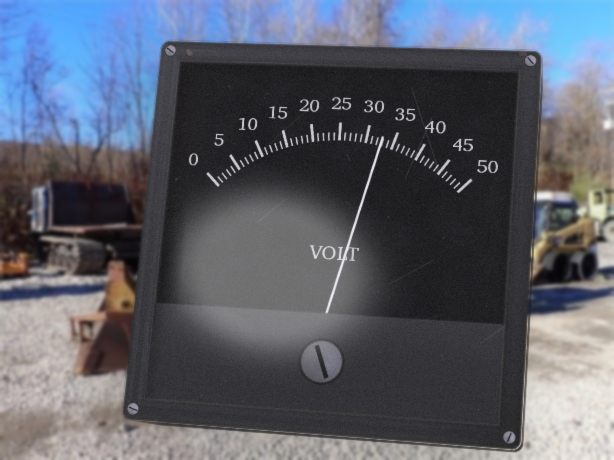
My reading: 33
